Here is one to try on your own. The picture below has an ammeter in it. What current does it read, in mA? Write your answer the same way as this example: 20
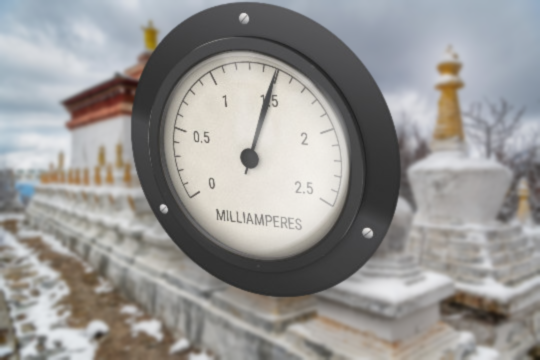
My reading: 1.5
